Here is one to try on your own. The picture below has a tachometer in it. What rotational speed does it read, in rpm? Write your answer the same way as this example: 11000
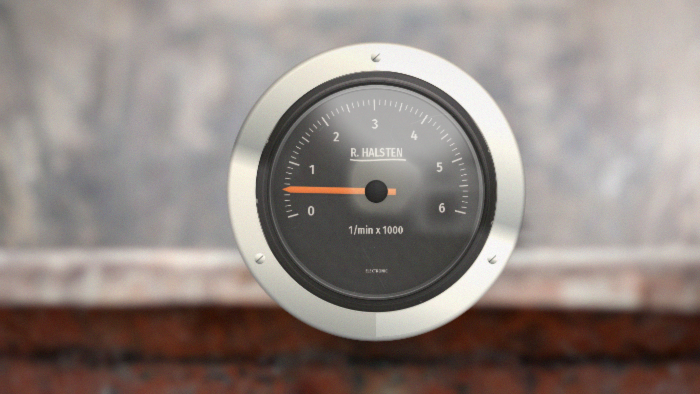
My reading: 500
